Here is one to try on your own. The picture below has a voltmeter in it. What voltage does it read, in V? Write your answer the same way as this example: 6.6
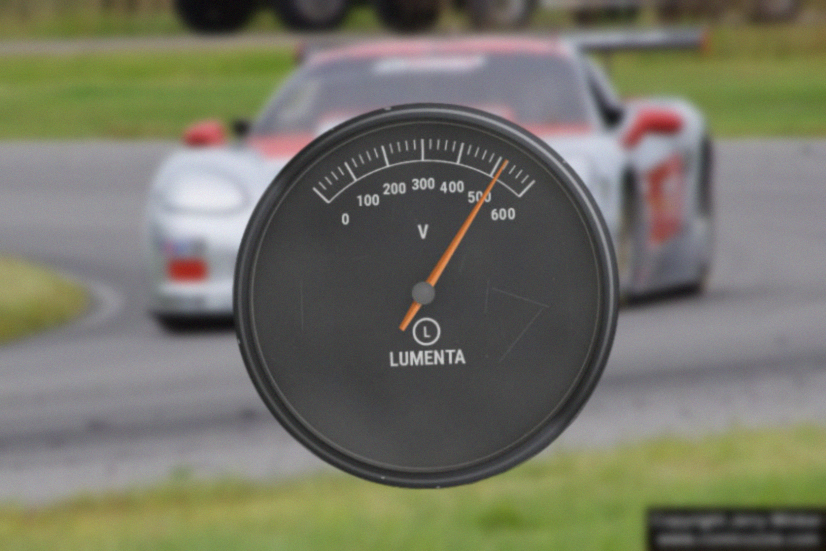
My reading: 520
